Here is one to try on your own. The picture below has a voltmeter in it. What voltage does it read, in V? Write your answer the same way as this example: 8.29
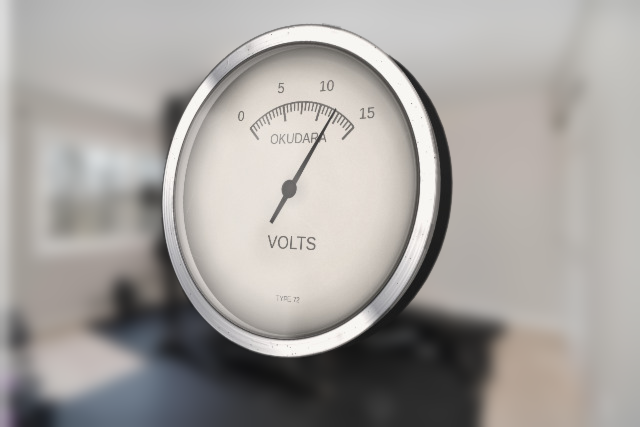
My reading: 12.5
